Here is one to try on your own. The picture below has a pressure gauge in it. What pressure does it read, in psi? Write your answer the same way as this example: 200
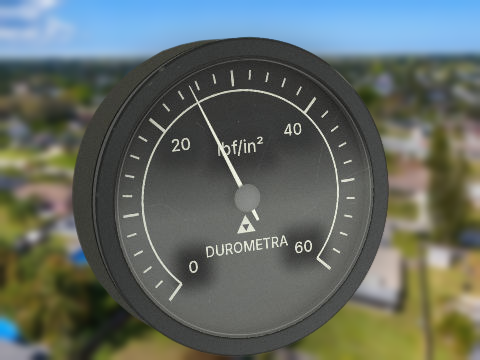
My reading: 25
